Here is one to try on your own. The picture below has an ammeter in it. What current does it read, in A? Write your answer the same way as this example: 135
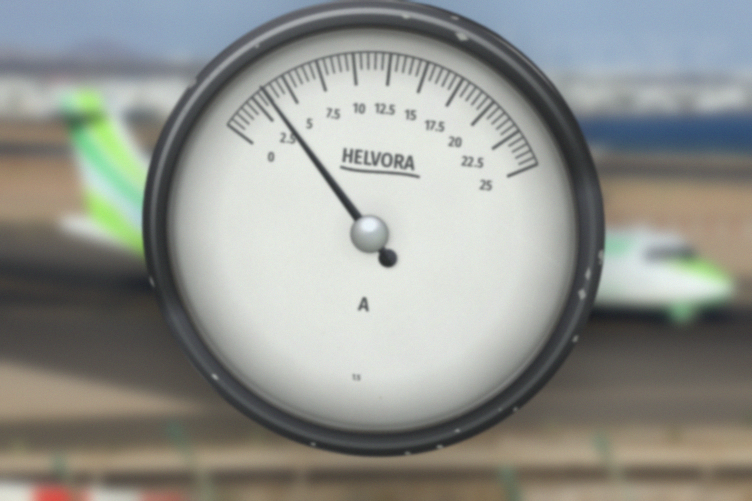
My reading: 3.5
